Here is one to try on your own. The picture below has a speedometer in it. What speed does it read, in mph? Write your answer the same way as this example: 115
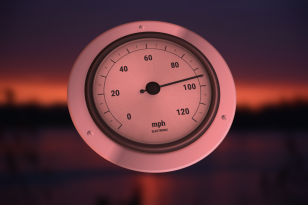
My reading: 95
